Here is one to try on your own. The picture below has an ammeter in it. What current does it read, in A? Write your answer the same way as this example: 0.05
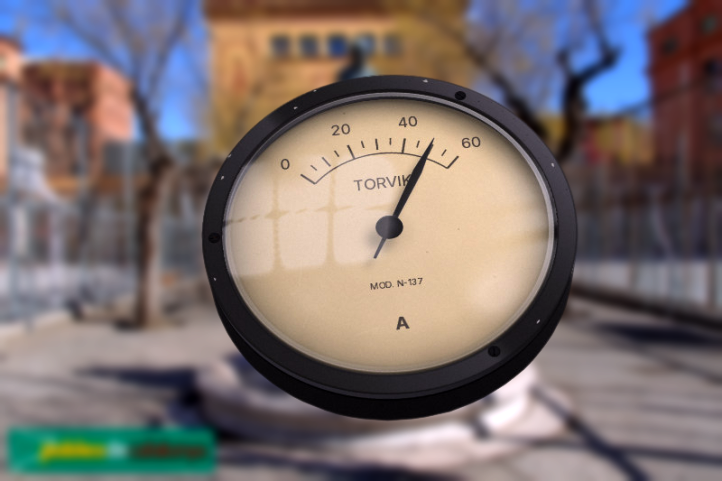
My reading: 50
